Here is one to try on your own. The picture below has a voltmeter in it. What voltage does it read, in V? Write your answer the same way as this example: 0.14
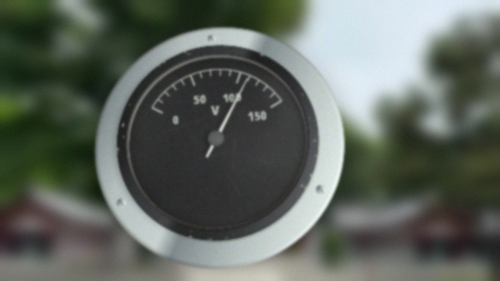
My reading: 110
